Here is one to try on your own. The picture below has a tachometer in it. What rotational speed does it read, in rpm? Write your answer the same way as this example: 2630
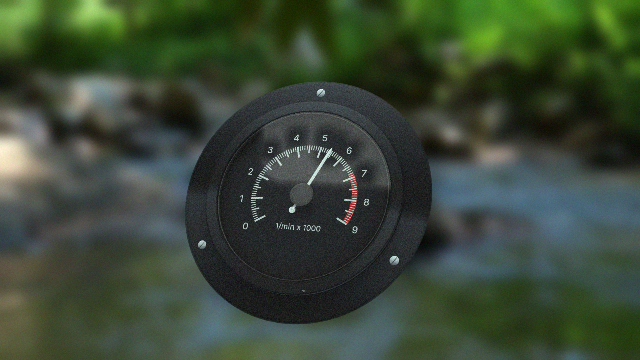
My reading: 5500
